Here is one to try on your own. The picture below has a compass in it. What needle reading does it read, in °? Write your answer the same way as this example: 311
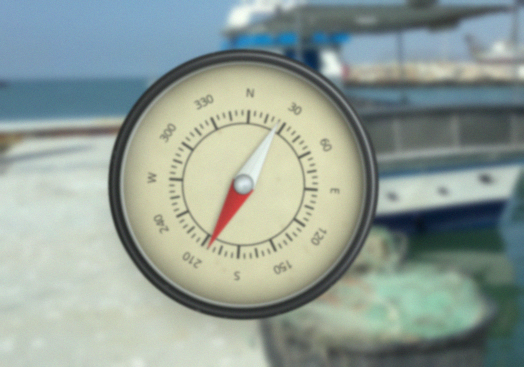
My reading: 205
